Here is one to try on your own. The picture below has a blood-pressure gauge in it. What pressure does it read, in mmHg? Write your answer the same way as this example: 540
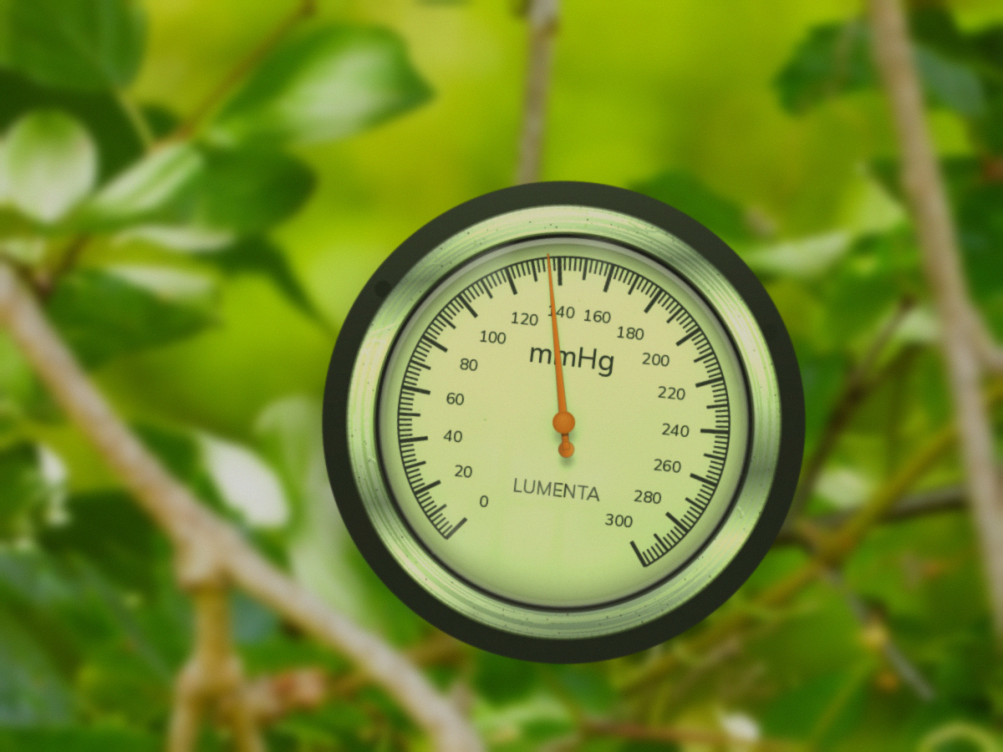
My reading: 136
